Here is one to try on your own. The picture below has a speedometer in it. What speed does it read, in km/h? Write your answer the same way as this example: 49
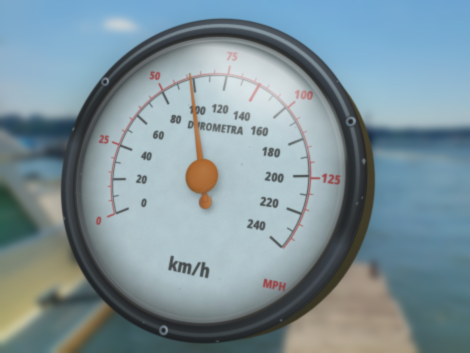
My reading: 100
